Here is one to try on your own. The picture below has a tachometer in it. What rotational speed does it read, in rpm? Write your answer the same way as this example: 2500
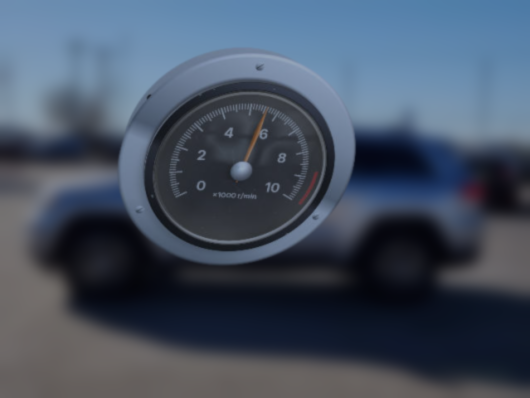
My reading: 5500
